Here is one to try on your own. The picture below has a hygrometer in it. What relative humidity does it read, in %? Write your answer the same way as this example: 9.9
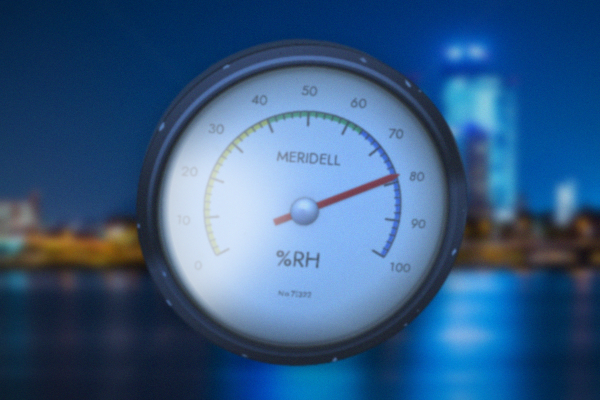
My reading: 78
